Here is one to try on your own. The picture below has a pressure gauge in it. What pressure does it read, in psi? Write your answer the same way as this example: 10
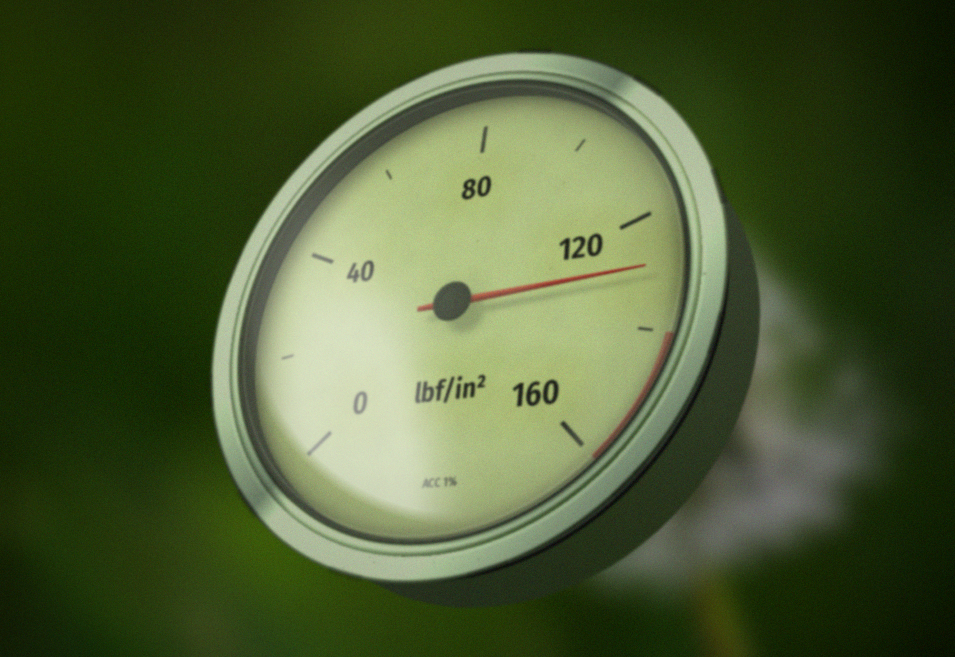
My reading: 130
